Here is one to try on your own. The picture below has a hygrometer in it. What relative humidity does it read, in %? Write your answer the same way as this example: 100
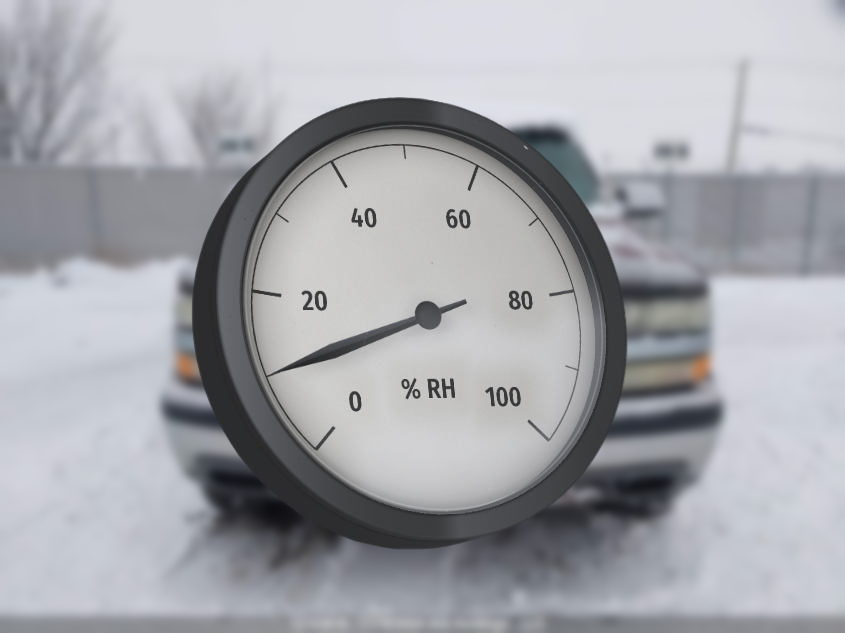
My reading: 10
